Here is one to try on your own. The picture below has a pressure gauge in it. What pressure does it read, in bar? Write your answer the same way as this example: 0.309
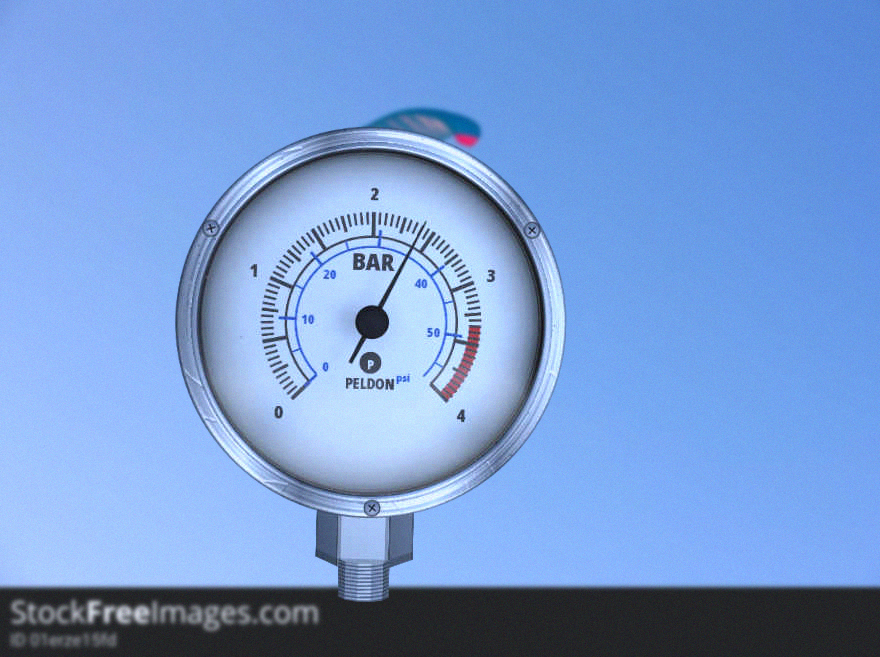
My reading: 2.4
